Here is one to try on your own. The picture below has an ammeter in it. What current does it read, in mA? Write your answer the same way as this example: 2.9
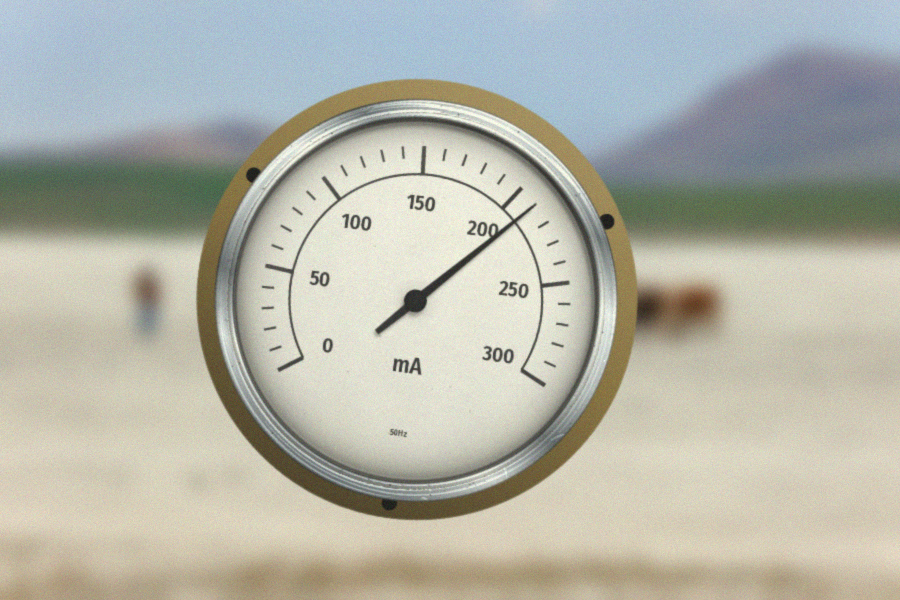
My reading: 210
